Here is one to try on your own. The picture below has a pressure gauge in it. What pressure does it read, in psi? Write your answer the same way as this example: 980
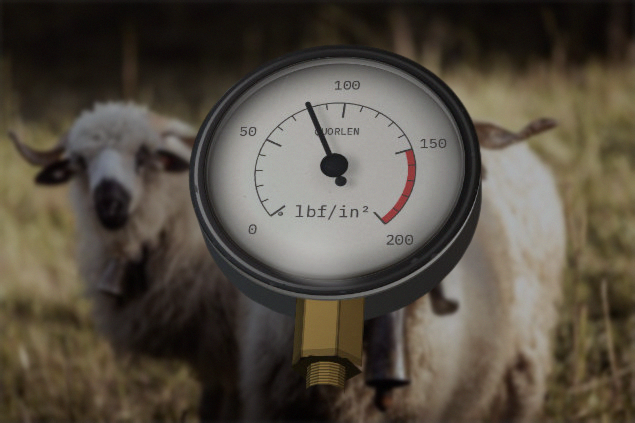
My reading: 80
